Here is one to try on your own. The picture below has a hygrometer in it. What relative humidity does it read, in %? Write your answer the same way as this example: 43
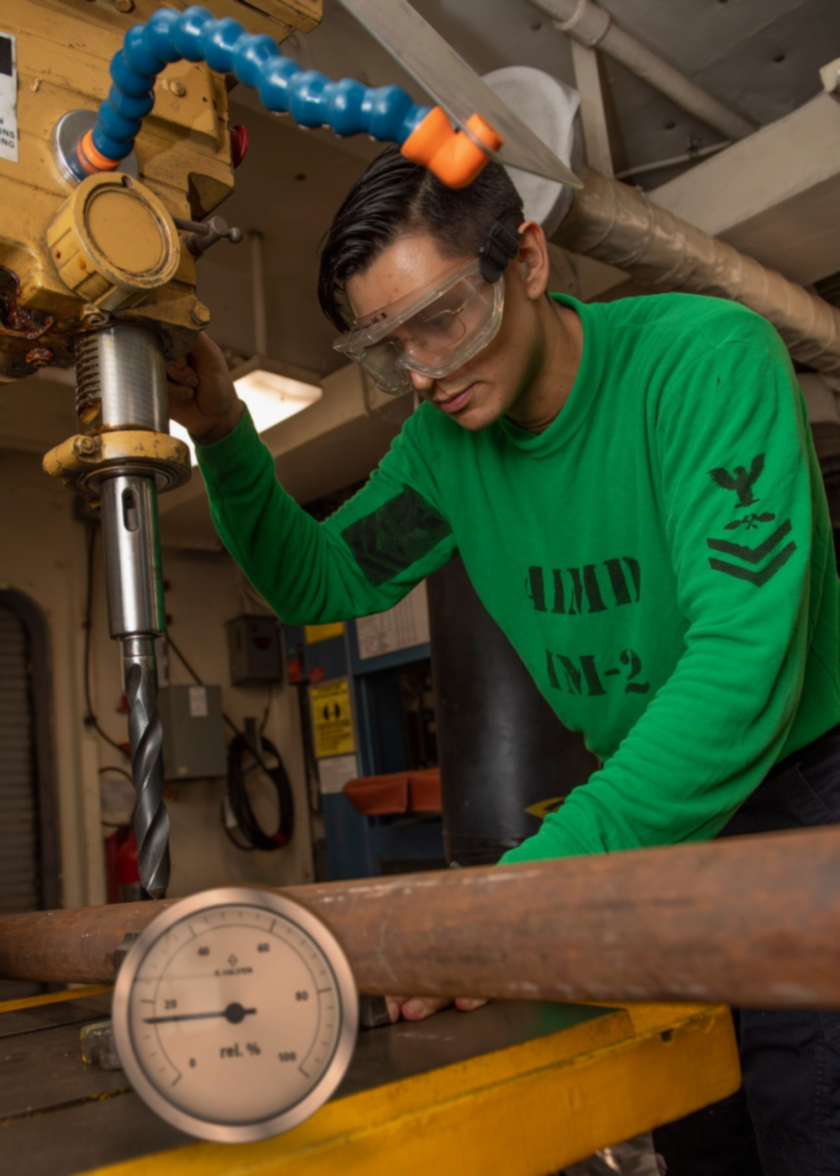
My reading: 16
